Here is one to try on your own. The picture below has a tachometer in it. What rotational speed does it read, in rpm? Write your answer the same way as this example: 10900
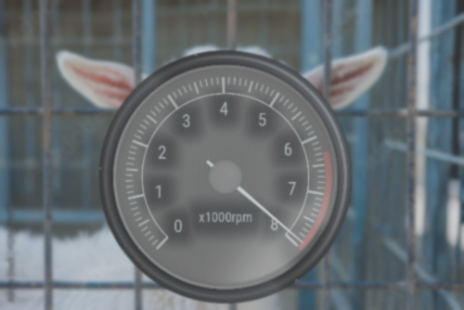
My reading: 7900
